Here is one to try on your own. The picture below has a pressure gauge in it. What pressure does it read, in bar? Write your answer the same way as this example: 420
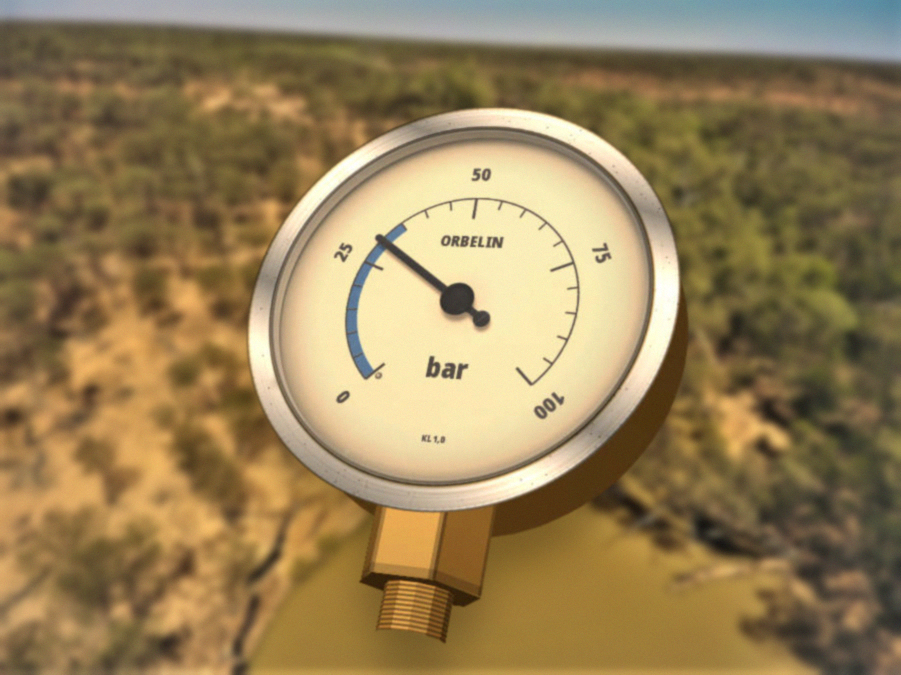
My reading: 30
